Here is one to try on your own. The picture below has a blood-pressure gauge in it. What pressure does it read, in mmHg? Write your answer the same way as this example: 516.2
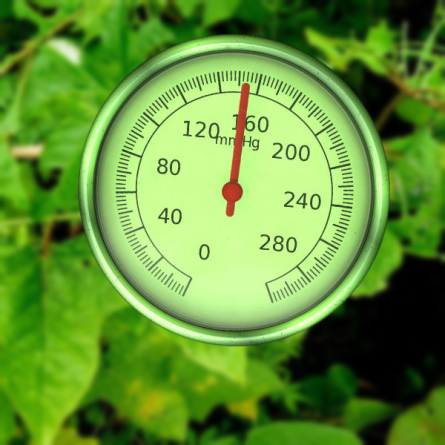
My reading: 154
